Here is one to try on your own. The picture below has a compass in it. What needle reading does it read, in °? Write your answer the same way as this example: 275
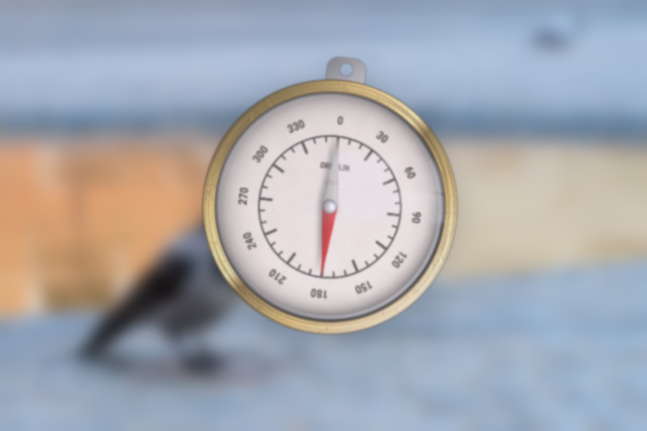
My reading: 180
